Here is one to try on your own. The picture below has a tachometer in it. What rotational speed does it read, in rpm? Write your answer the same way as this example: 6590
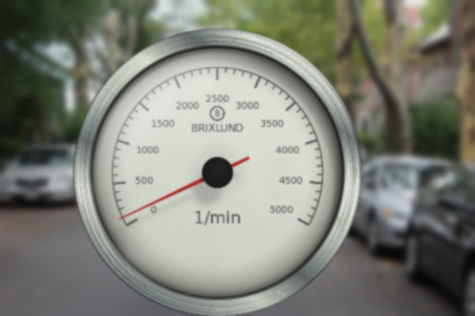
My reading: 100
